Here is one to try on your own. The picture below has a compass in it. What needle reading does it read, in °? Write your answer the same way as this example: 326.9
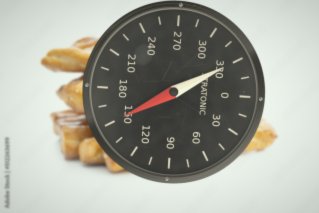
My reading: 150
